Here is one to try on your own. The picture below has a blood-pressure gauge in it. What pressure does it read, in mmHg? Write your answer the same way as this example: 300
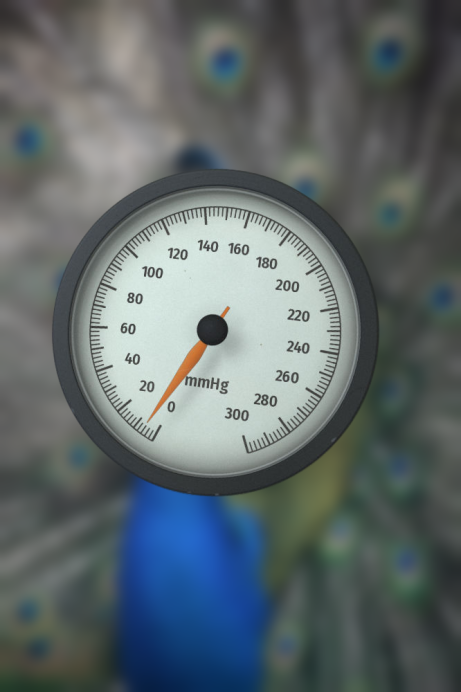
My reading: 6
